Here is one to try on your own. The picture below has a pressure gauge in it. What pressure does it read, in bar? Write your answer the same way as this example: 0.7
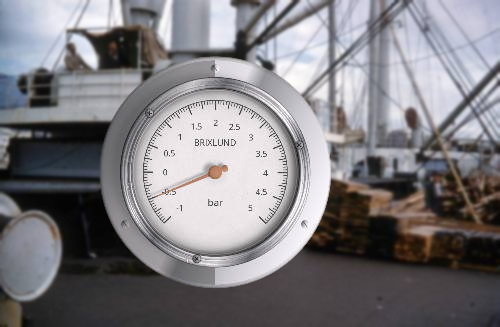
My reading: -0.5
